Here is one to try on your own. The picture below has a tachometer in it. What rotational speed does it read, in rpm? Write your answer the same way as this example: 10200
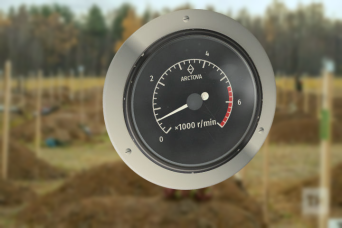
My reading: 600
